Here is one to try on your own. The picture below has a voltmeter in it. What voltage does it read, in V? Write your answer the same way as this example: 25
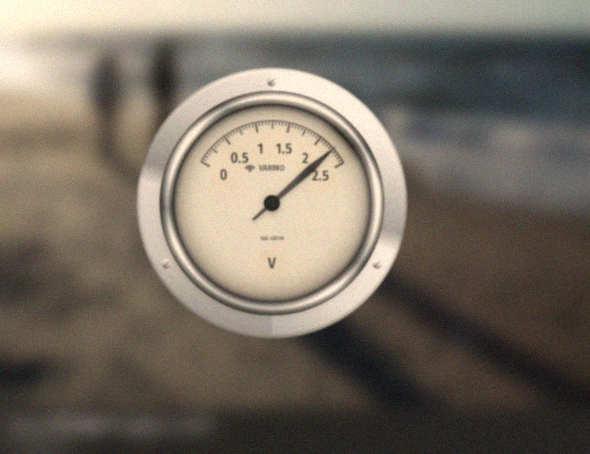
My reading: 2.25
